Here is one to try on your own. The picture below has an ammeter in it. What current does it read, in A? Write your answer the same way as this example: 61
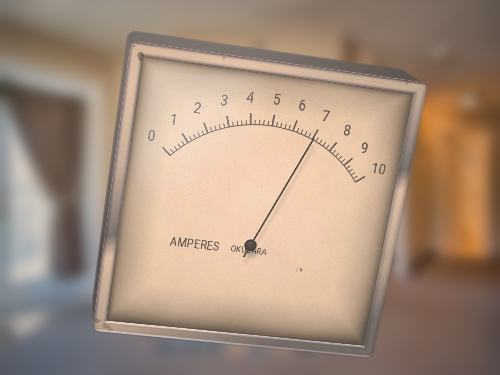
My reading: 7
